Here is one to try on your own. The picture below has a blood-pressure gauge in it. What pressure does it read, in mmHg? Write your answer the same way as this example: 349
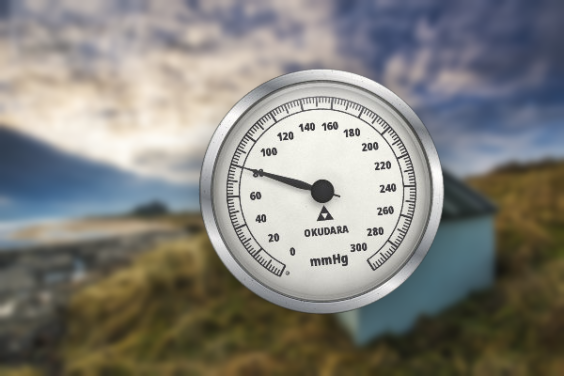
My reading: 80
